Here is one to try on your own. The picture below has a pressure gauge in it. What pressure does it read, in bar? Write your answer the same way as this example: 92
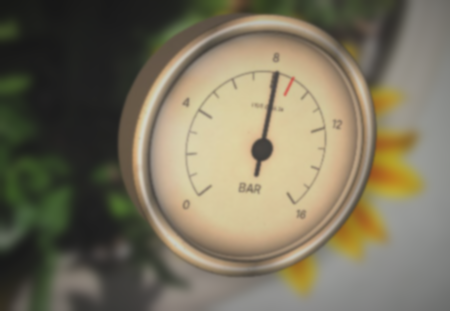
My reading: 8
